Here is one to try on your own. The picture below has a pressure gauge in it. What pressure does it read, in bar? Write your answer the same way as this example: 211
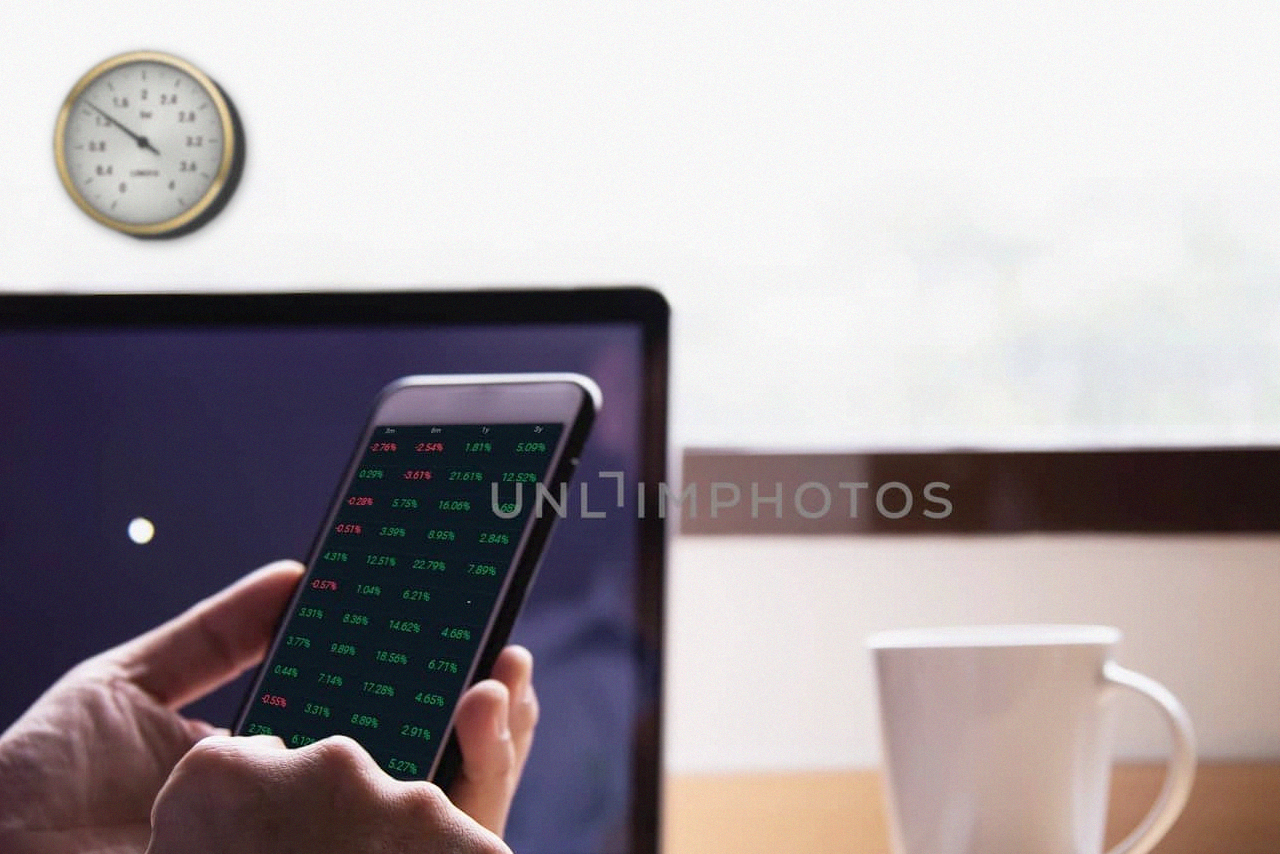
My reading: 1.3
